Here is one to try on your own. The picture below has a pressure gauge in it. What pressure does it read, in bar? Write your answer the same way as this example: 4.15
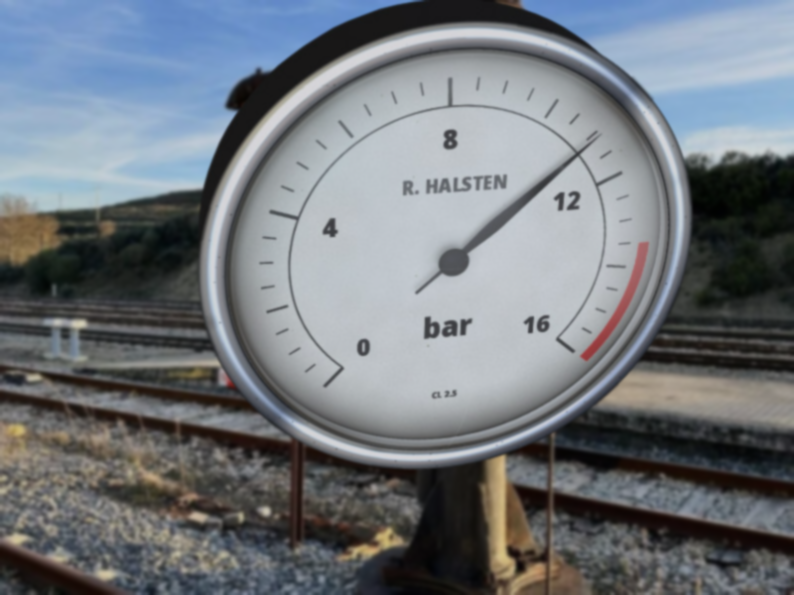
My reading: 11
